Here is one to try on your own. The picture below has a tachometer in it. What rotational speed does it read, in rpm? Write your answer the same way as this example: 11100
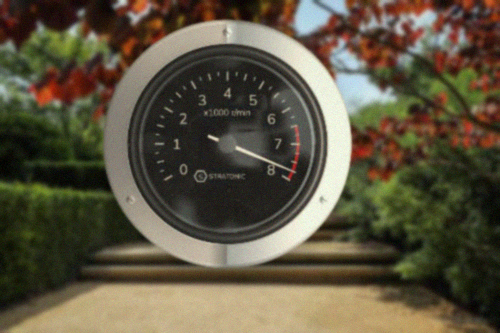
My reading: 7750
